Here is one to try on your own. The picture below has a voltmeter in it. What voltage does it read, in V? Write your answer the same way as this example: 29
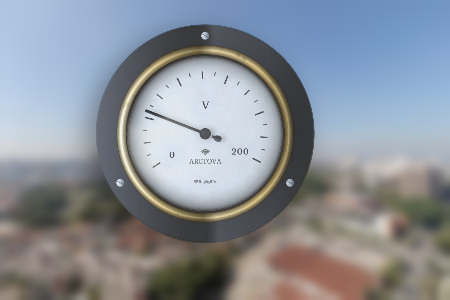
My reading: 45
